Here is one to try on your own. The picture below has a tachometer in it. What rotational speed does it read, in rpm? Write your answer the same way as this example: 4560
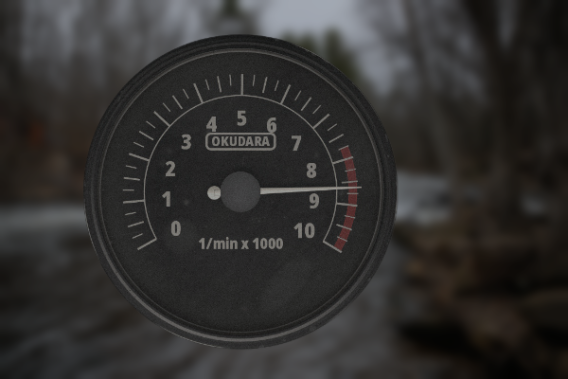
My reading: 8625
